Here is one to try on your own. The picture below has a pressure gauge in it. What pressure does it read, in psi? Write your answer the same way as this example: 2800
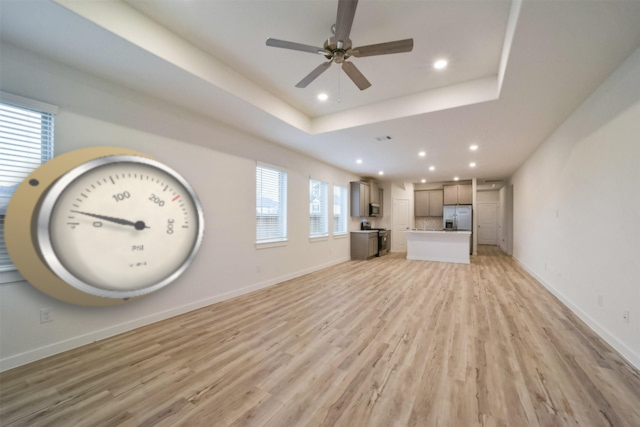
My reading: 20
